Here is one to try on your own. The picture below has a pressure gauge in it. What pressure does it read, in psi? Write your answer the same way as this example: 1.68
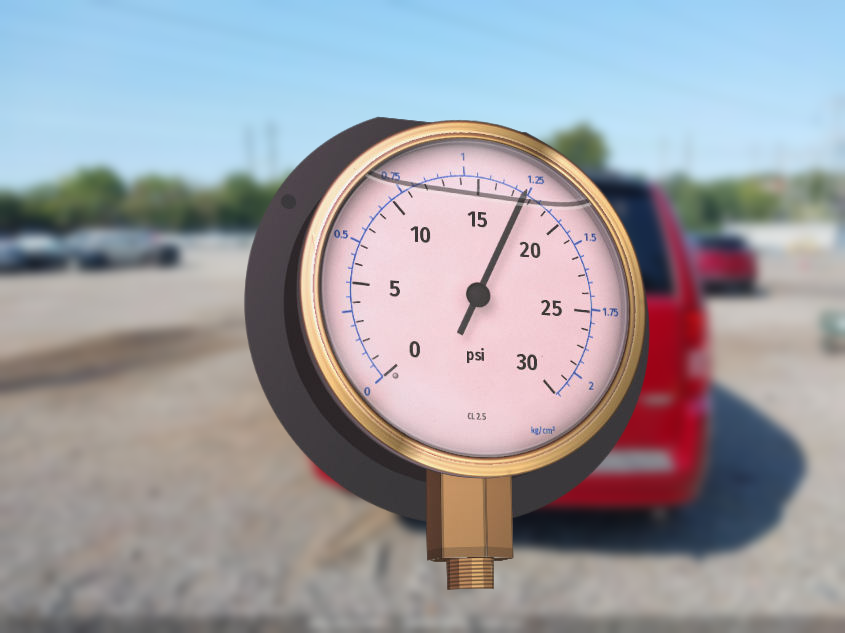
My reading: 17.5
